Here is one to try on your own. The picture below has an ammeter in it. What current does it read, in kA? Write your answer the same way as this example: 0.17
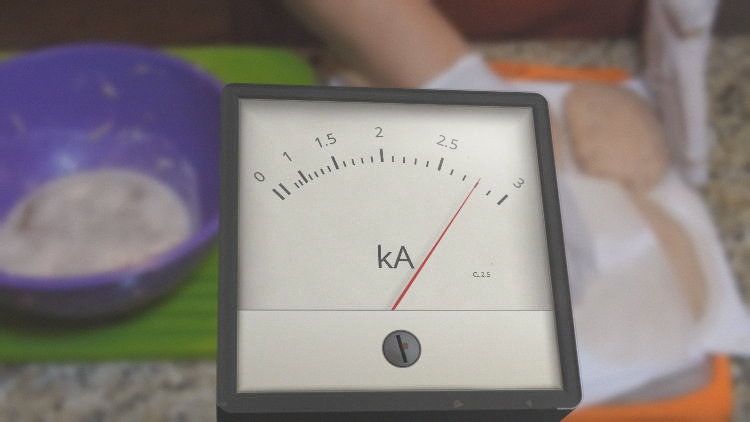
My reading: 2.8
